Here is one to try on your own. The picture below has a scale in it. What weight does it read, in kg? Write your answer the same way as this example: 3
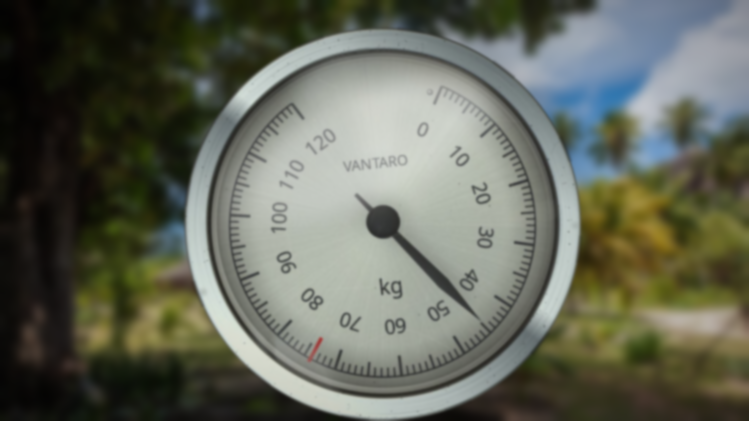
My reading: 45
